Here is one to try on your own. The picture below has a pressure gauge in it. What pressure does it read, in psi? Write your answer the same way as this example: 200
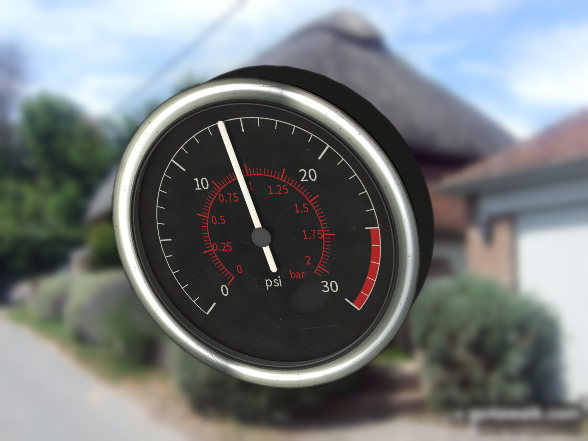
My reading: 14
